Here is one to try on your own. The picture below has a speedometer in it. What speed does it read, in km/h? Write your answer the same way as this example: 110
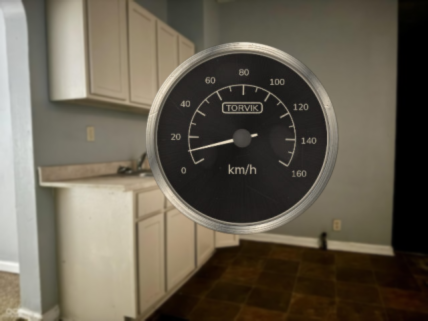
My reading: 10
